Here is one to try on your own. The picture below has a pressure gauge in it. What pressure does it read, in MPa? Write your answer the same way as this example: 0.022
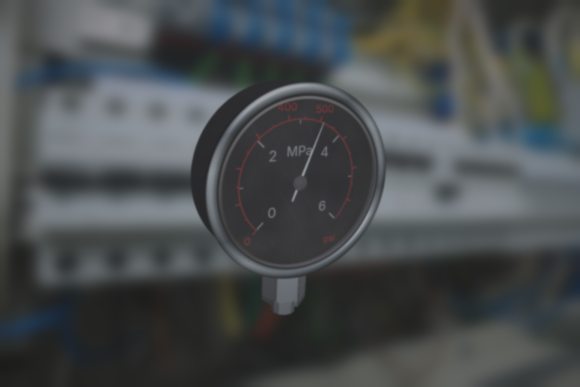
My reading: 3.5
